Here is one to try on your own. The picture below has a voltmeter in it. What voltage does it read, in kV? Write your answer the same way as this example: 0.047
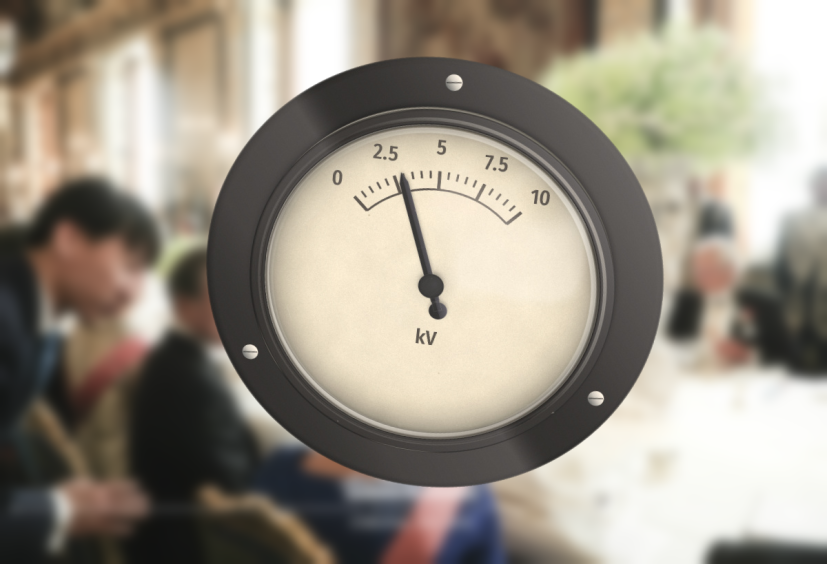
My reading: 3
